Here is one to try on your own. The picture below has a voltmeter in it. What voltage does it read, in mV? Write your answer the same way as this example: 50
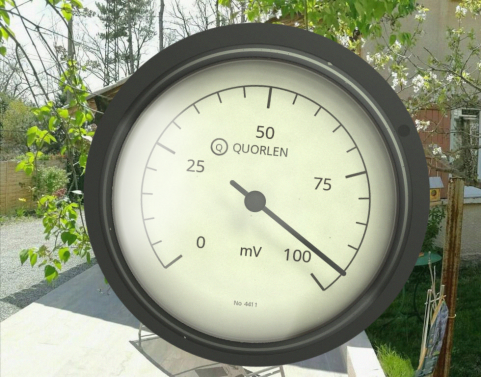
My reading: 95
